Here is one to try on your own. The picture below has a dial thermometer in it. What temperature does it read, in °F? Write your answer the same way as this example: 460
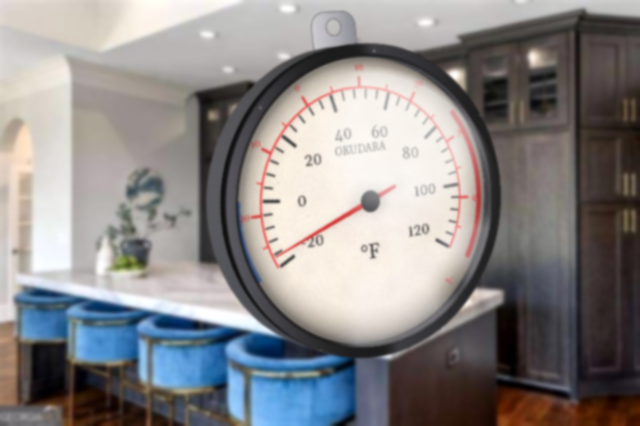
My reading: -16
